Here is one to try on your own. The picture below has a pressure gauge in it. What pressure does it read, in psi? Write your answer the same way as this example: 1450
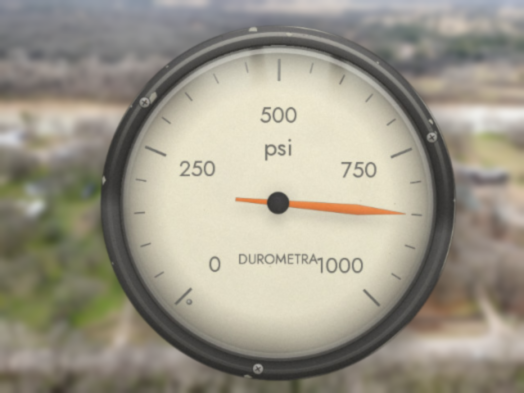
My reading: 850
